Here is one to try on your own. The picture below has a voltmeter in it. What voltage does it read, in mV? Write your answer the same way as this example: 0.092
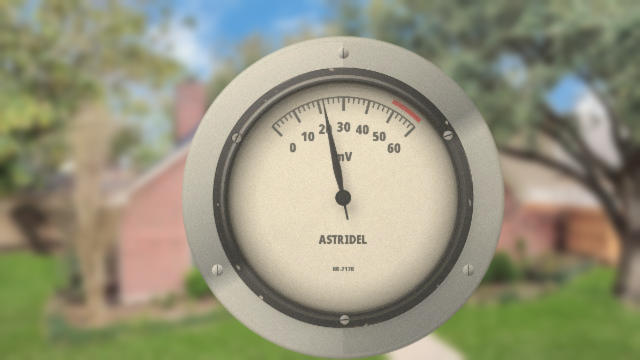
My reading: 22
